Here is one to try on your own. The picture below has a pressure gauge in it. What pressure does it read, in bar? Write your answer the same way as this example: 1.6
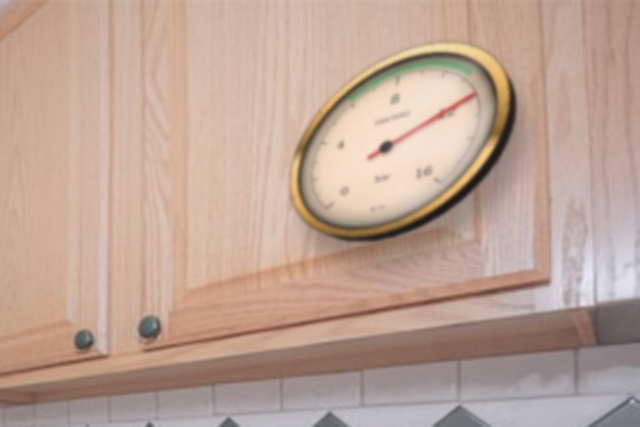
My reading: 12
